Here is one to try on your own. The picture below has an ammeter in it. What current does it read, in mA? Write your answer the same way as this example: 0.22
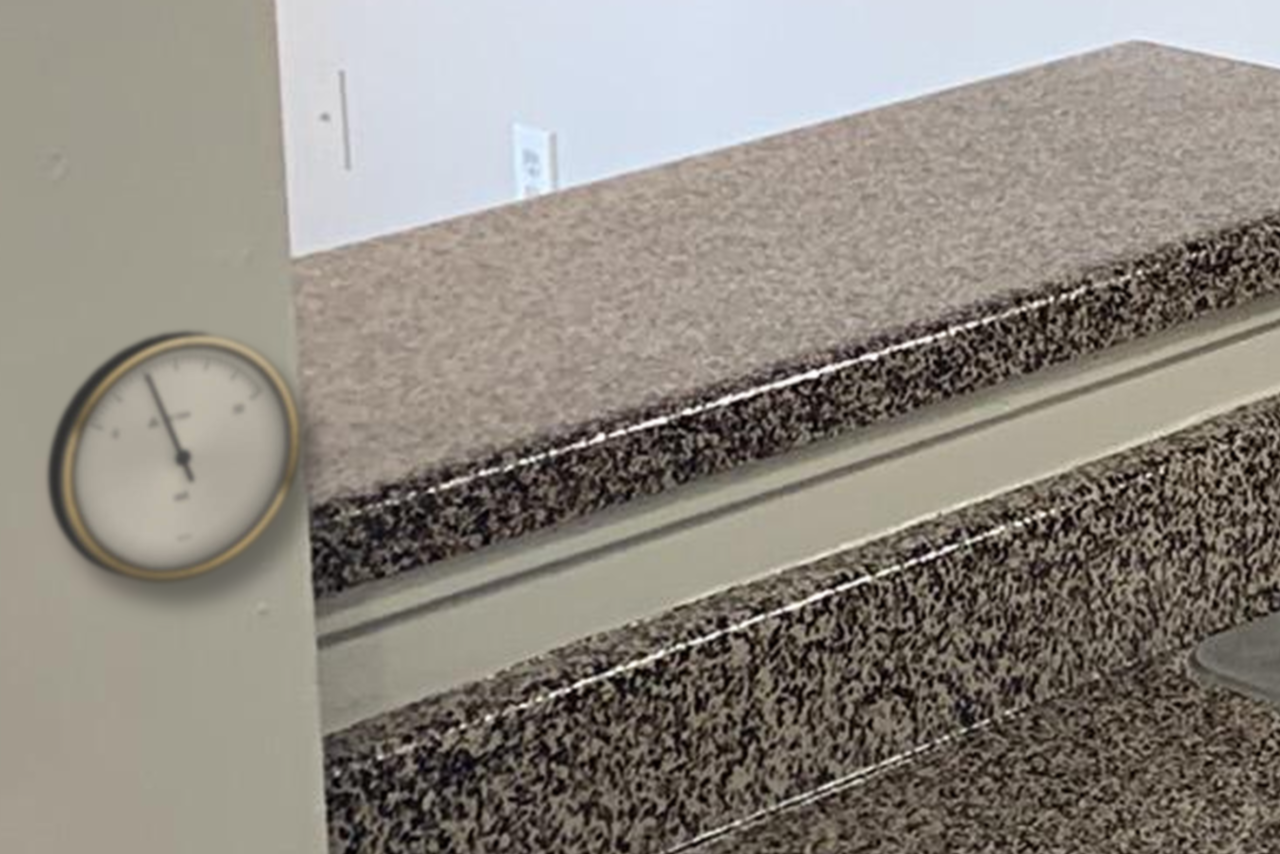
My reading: 10
